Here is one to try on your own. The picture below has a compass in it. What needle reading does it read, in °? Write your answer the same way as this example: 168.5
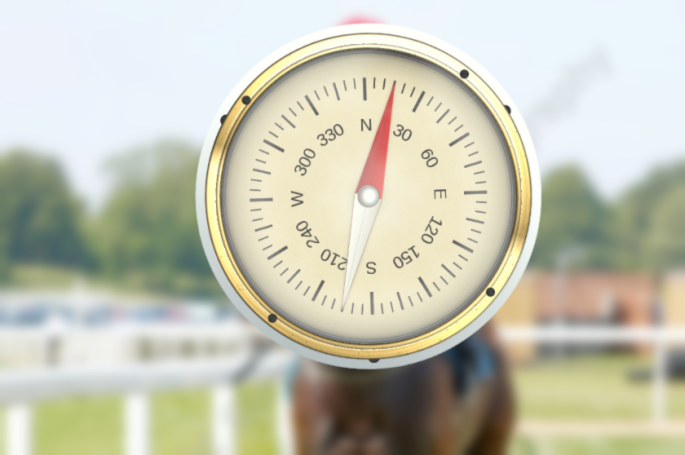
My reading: 15
